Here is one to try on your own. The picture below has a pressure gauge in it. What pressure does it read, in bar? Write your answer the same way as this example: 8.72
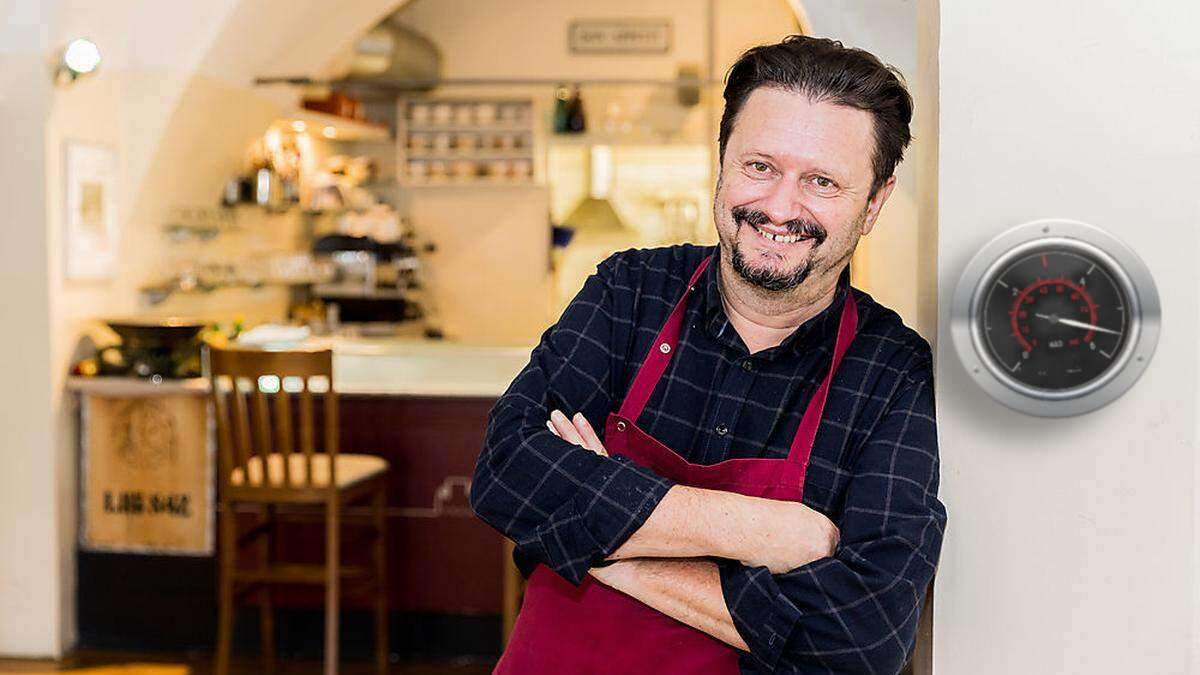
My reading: 5.5
